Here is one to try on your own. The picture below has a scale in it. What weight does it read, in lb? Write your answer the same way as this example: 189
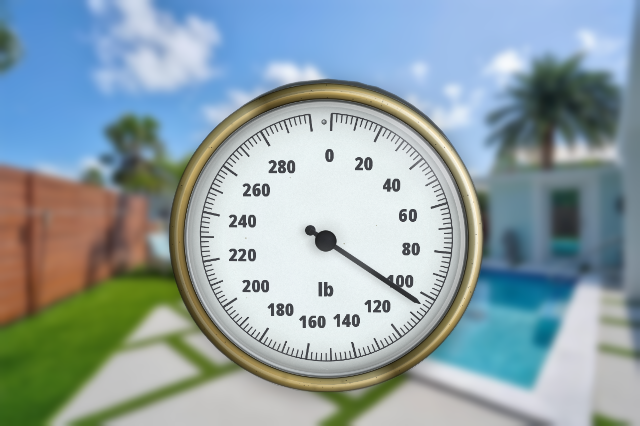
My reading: 104
